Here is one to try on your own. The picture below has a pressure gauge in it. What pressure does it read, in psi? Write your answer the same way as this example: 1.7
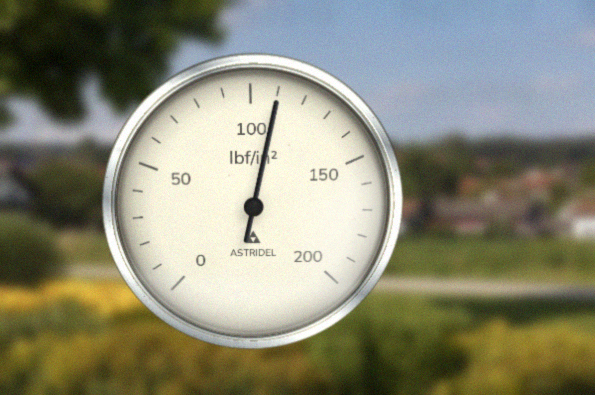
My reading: 110
